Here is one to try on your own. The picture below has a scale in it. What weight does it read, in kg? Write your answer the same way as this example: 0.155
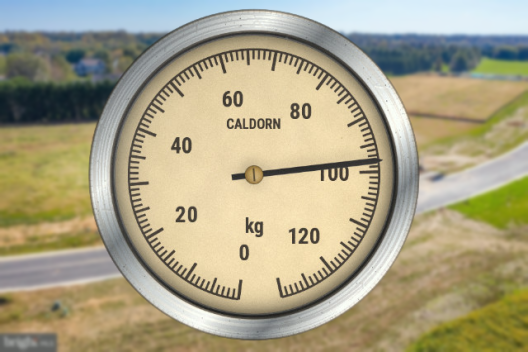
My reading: 98
